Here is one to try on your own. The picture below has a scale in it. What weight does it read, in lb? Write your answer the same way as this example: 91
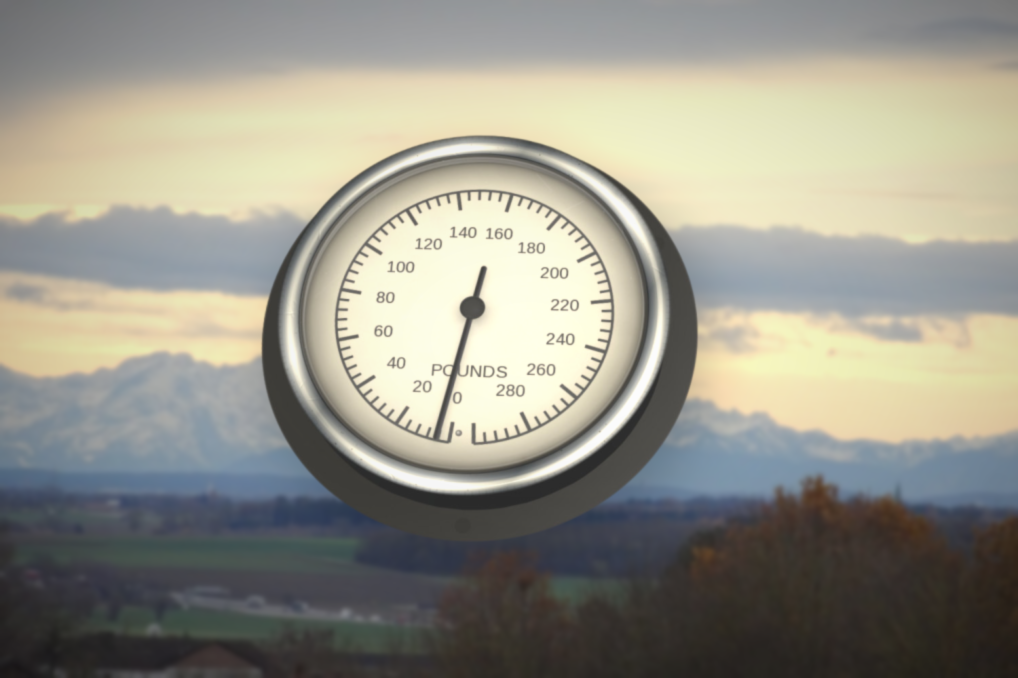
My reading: 4
